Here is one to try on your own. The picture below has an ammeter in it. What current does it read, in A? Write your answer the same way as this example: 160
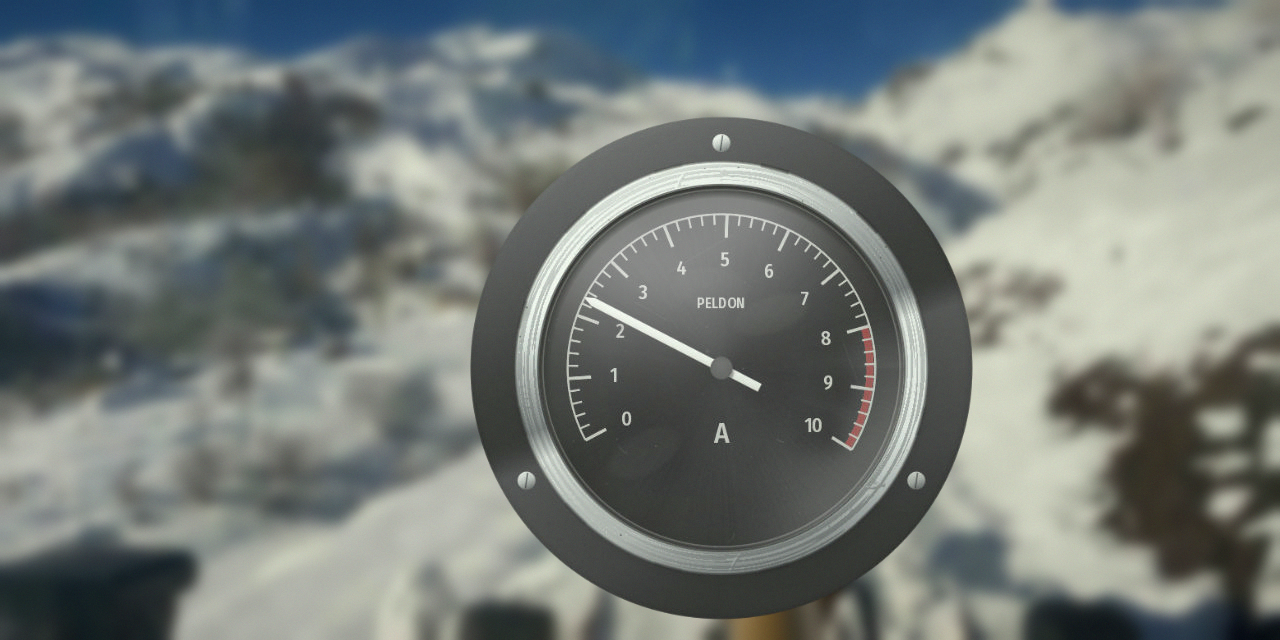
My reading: 2.3
